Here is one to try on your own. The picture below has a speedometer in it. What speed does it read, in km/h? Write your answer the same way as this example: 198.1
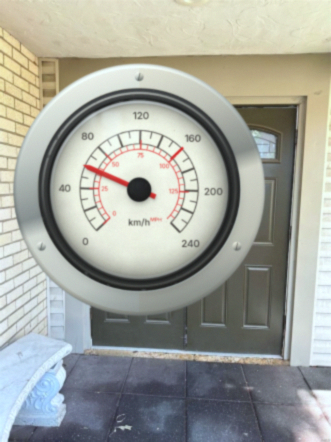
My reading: 60
